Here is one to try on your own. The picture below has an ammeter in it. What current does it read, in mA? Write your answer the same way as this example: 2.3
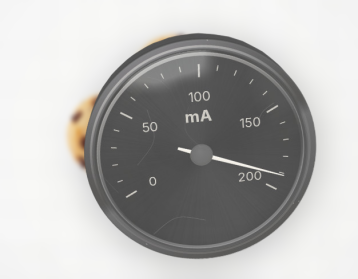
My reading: 190
